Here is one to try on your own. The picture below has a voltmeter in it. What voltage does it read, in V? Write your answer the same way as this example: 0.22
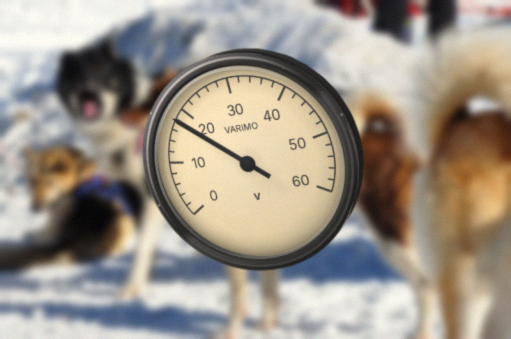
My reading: 18
